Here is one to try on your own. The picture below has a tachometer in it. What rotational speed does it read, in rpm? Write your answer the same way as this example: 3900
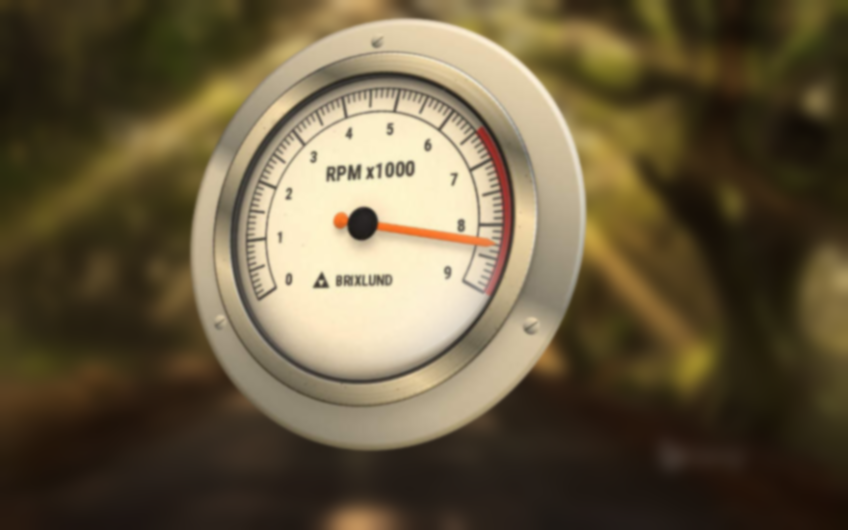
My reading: 8300
